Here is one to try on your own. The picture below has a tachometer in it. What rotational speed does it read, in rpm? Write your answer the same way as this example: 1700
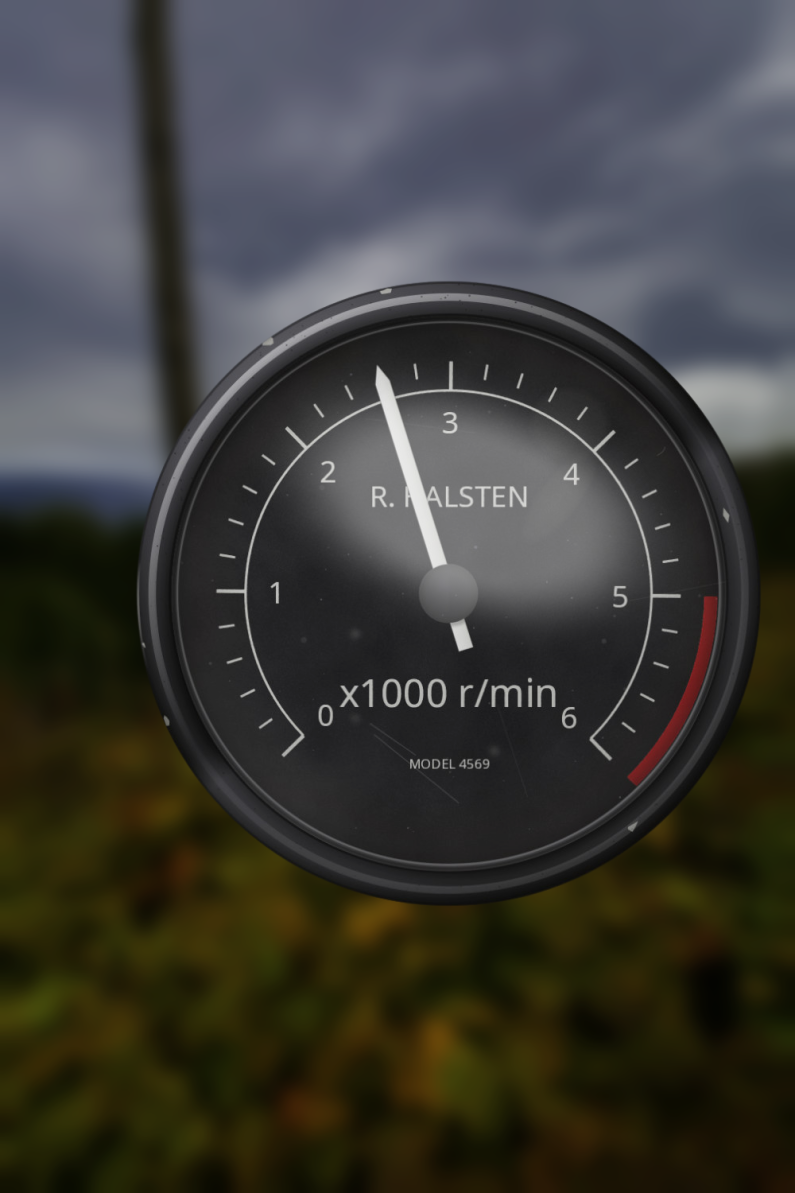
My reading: 2600
